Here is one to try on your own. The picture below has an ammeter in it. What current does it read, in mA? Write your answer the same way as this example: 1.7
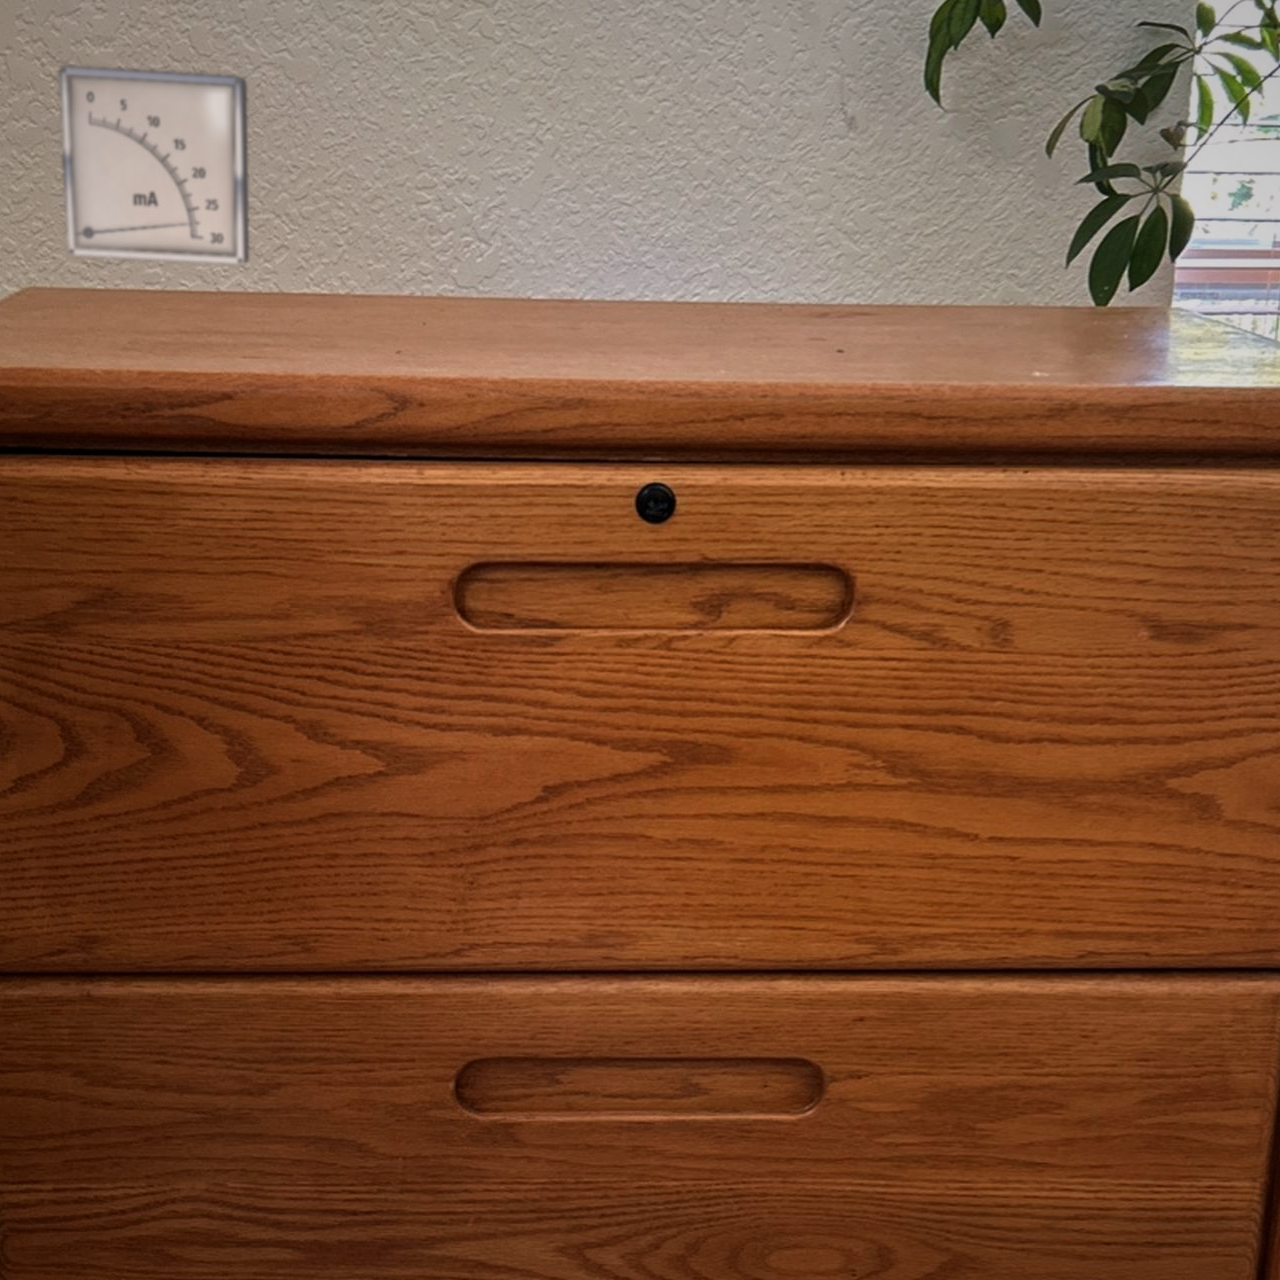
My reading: 27.5
